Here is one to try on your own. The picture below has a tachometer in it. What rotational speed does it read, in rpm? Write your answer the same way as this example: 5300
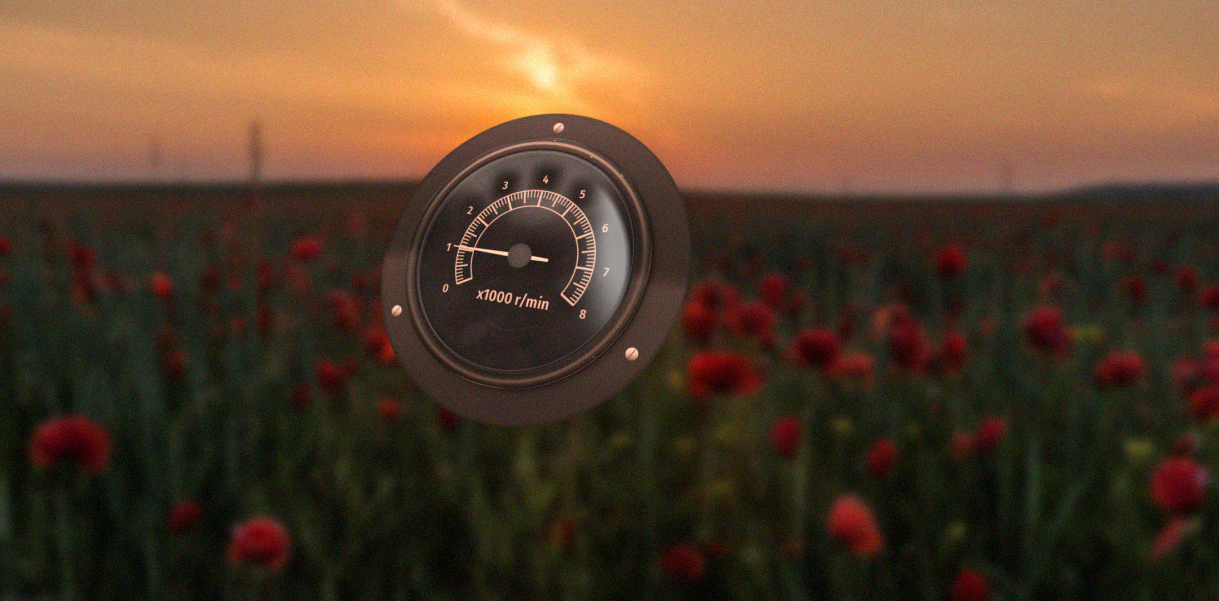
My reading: 1000
